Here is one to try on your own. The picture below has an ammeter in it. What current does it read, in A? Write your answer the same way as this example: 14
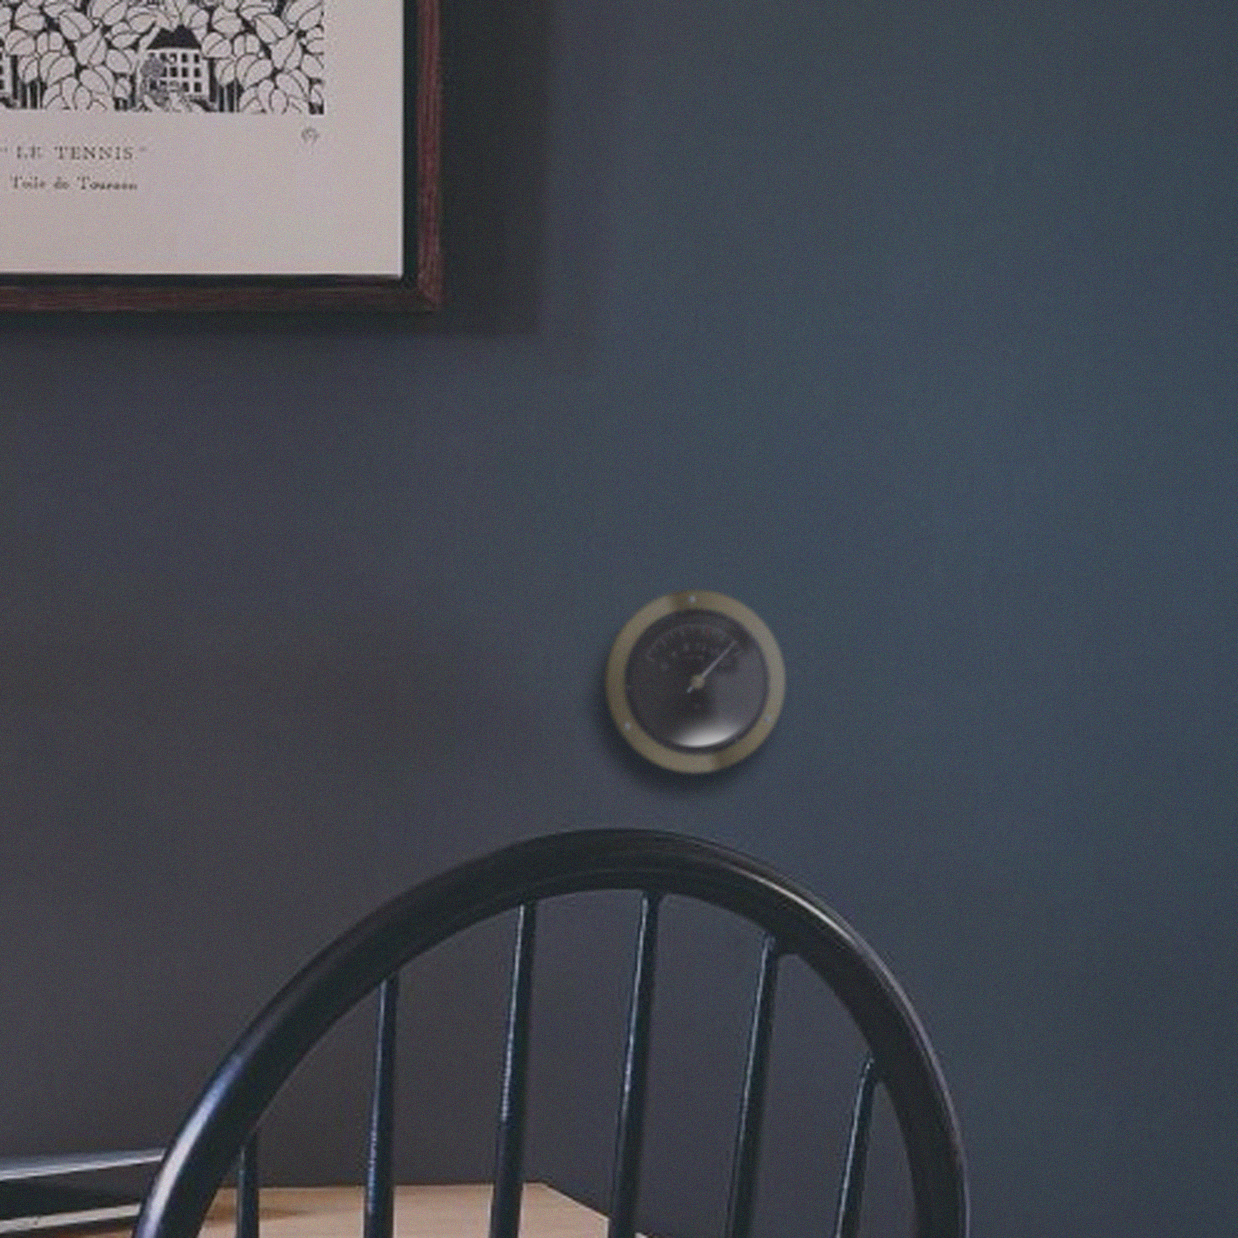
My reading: 18
